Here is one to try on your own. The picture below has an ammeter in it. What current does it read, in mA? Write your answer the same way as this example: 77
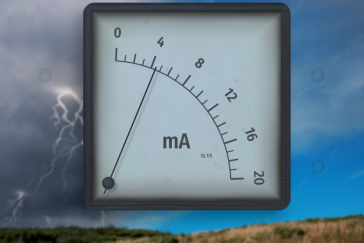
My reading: 4.5
